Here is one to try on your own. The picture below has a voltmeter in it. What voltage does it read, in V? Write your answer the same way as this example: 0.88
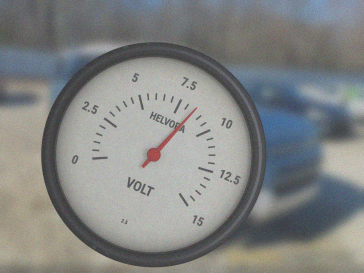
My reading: 8.5
